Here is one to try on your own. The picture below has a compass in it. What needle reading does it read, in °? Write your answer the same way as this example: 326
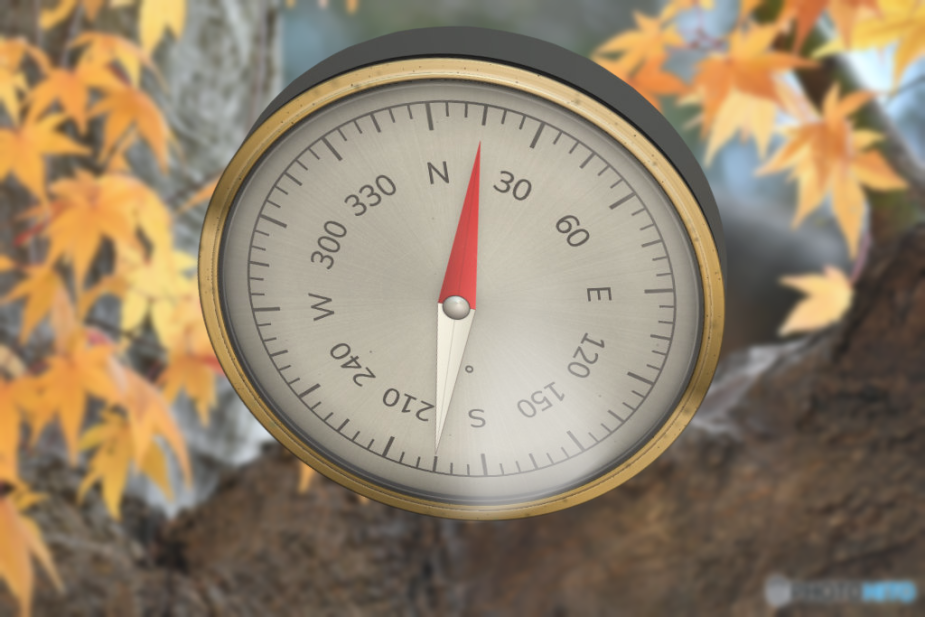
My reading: 15
